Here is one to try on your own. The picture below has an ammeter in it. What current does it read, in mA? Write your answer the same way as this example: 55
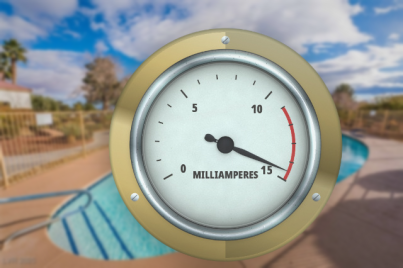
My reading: 14.5
